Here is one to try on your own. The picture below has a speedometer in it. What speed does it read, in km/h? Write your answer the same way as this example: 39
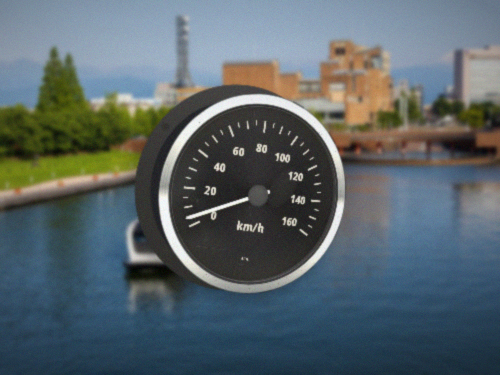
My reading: 5
